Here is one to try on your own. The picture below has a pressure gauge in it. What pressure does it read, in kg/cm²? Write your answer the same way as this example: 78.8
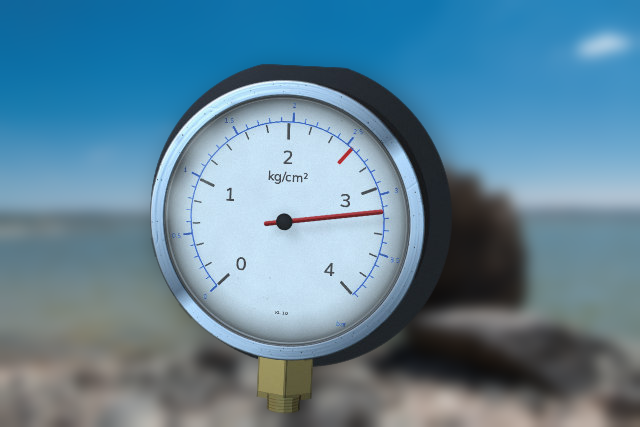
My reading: 3.2
